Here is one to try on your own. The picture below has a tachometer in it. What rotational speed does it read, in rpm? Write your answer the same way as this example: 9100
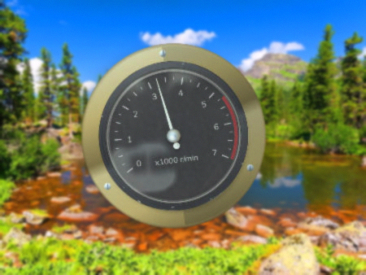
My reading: 3250
